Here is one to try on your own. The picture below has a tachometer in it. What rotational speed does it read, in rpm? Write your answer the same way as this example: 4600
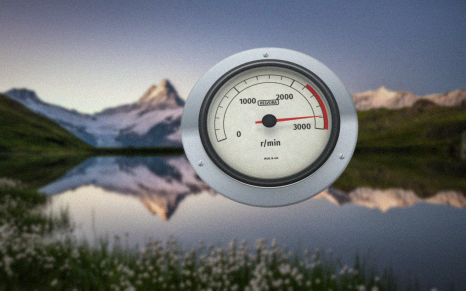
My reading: 2800
